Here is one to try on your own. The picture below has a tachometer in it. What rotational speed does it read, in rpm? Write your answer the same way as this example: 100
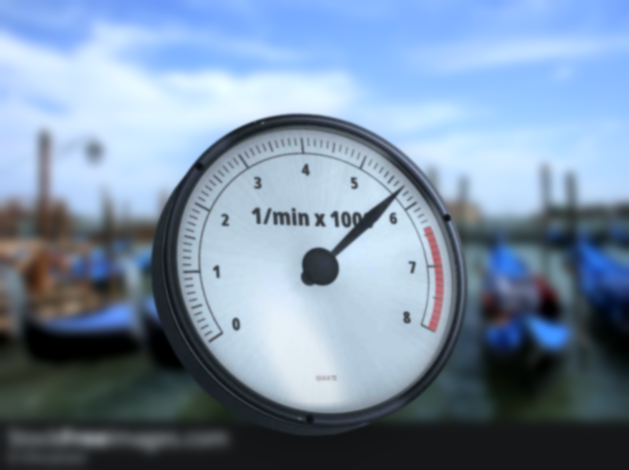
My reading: 5700
